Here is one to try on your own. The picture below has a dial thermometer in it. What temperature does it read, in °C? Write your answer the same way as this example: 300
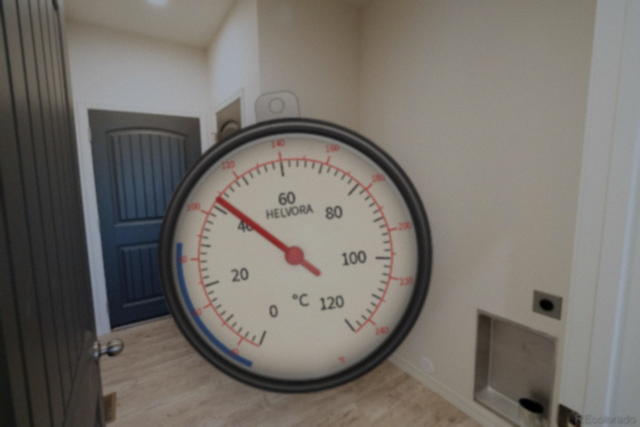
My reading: 42
